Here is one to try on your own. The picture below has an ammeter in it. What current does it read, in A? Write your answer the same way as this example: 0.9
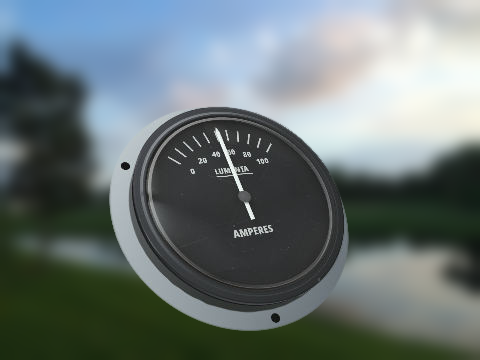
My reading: 50
